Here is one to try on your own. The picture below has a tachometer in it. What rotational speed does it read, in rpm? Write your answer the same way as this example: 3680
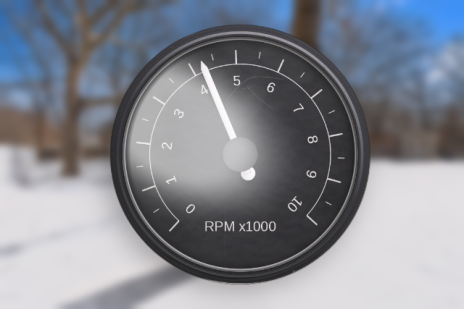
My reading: 4250
